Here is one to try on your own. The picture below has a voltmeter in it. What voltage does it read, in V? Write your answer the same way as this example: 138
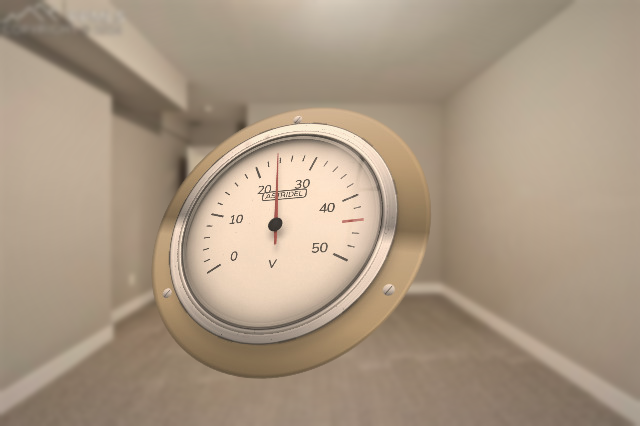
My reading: 24
